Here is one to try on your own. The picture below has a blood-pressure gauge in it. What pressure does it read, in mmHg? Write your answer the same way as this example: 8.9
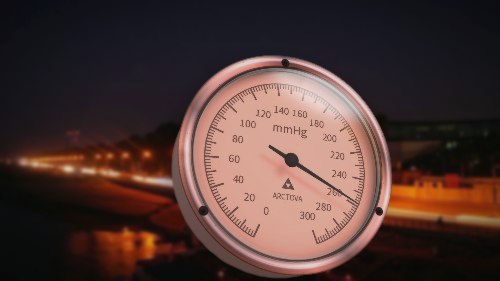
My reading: 260
